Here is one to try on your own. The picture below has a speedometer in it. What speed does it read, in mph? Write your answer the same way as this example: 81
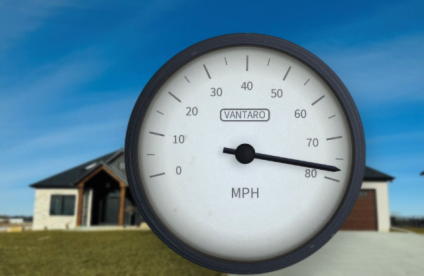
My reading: 77.5
